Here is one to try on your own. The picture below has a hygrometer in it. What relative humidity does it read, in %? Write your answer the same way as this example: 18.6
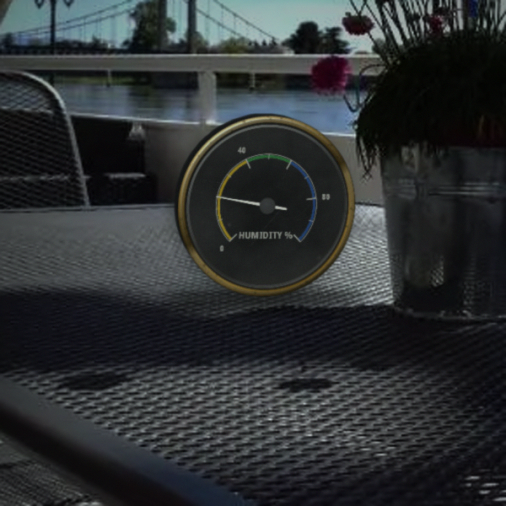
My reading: 20
